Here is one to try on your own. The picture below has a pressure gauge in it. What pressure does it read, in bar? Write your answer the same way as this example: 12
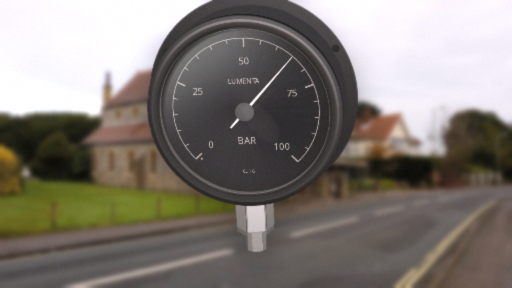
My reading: 65
